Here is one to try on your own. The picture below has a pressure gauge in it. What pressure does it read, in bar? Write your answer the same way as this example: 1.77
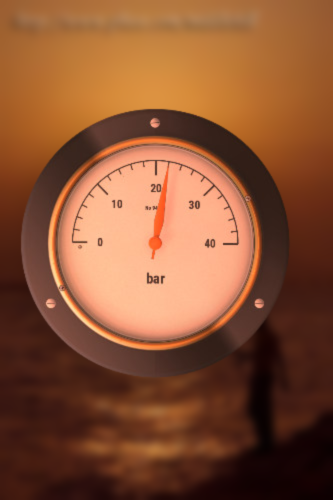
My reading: 22
